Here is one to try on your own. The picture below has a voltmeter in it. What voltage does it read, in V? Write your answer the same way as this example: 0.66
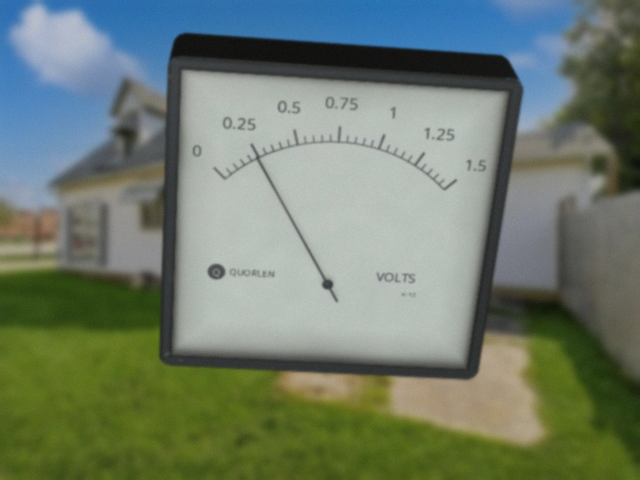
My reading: 0.25
